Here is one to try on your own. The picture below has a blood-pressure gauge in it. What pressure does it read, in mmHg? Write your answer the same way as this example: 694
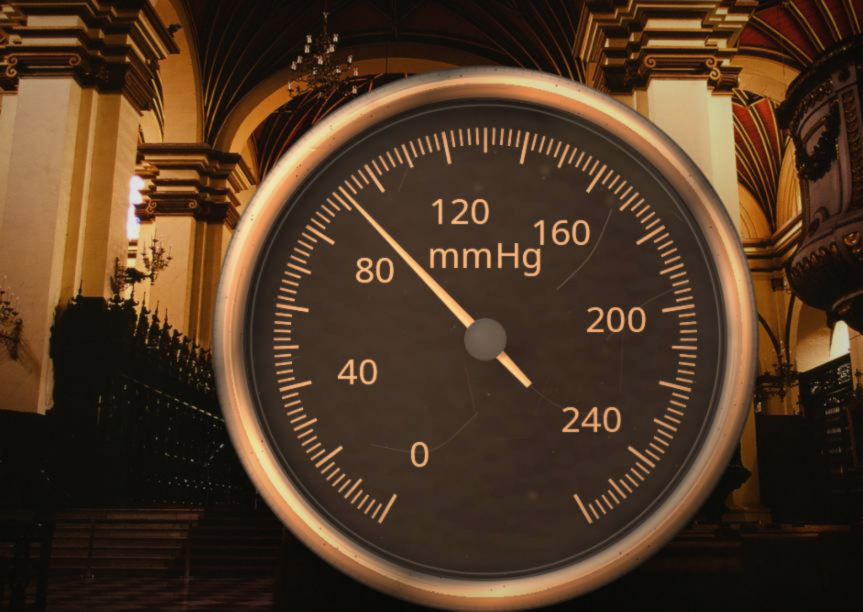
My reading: 92
